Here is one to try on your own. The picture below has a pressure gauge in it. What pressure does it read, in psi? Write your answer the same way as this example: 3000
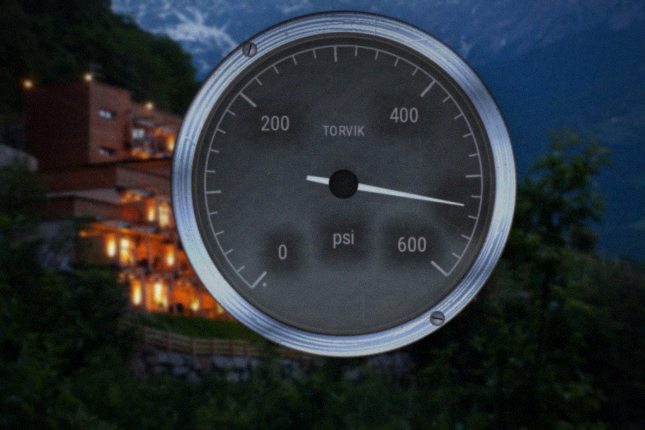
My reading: 530
